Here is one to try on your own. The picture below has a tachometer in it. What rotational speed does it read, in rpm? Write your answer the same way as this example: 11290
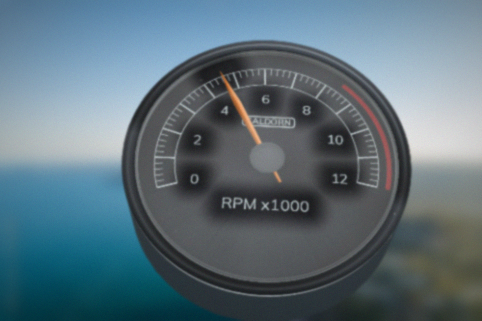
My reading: 4600
